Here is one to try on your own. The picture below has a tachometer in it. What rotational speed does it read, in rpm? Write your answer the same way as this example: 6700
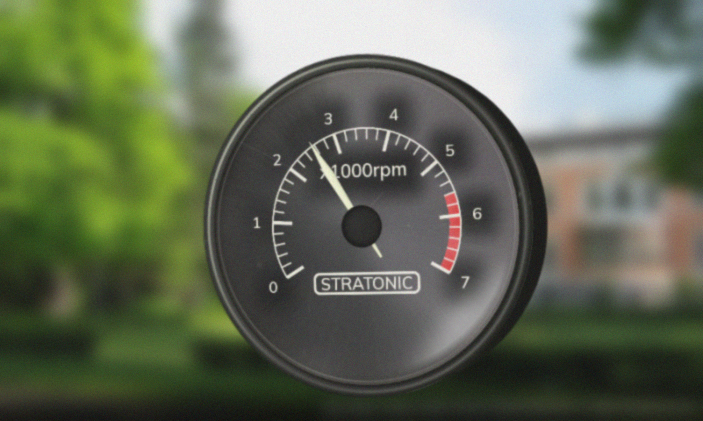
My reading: 2600
